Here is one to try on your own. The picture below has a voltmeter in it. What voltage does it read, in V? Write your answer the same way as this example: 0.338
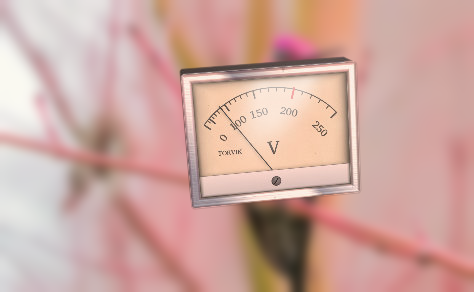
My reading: 90
